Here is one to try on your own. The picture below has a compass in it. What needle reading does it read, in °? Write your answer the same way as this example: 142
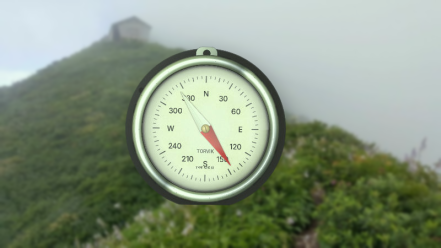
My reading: 145
